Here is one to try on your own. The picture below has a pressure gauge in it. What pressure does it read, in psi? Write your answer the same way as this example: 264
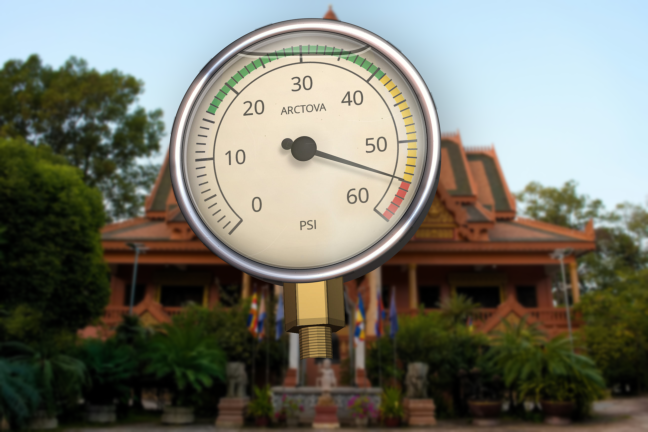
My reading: 55
